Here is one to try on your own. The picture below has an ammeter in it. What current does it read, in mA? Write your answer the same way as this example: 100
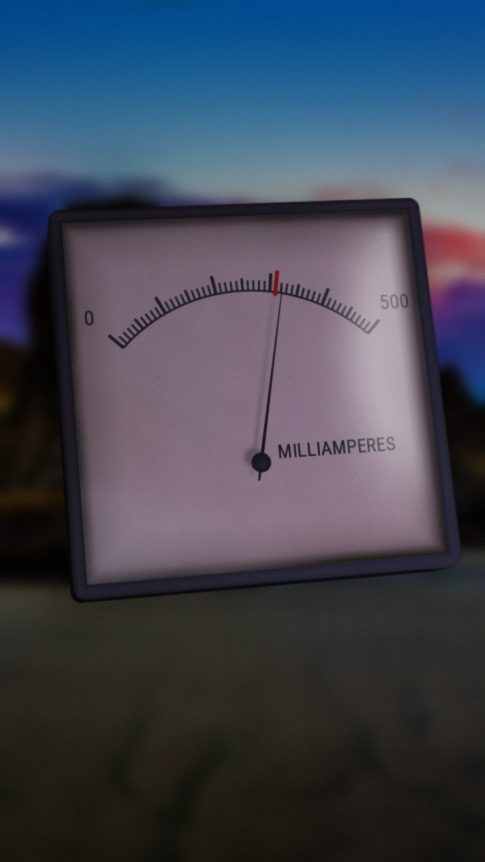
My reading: 320
